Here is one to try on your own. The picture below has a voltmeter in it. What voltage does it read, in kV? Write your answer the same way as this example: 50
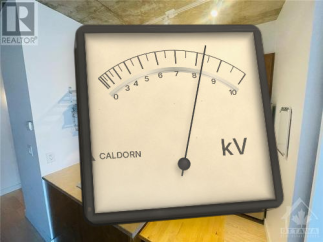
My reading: 8.25
